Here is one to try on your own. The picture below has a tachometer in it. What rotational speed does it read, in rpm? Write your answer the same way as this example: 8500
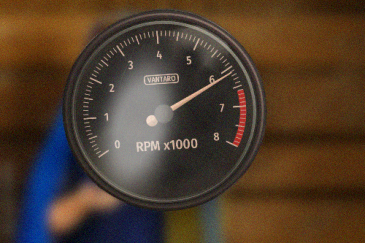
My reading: 6100
